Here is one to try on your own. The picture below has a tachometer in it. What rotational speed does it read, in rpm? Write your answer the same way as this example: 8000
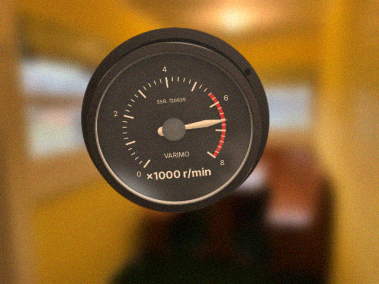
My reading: 6600
